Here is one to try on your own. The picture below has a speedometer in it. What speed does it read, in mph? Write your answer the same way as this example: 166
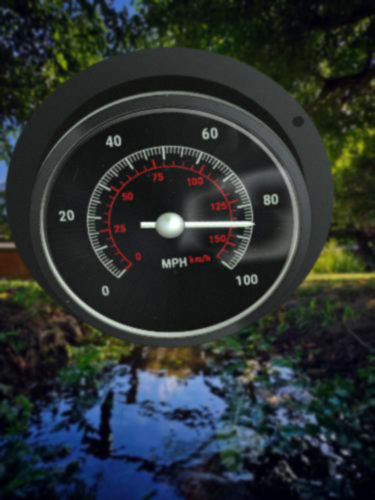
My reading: 85
